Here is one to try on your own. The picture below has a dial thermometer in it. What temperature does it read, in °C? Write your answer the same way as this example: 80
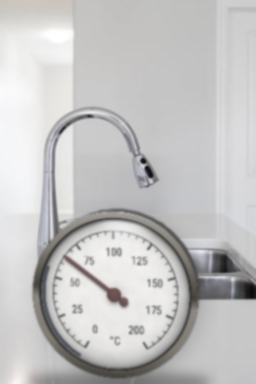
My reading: 65
